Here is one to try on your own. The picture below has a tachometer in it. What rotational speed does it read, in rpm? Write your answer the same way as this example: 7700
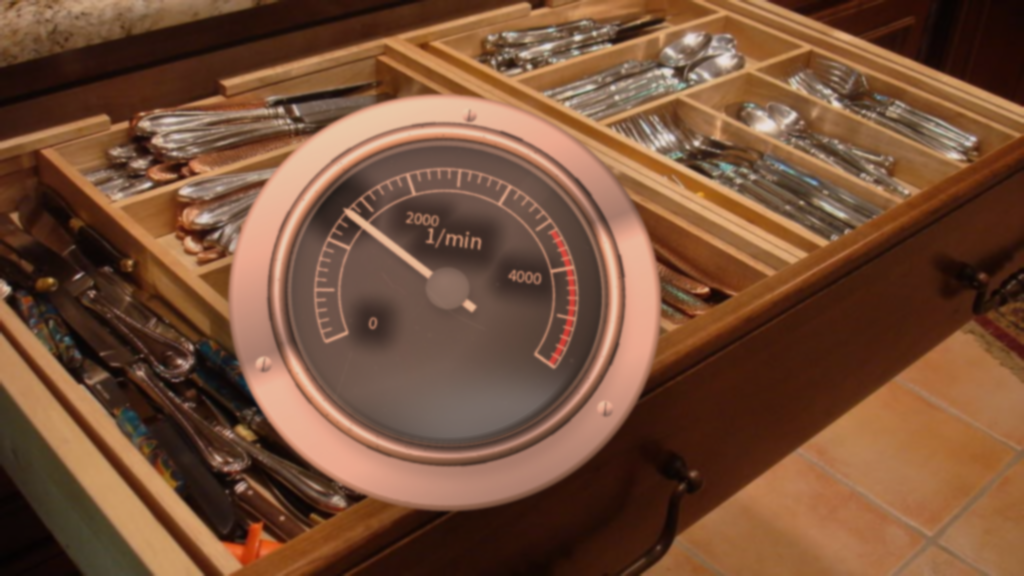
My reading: 1300
